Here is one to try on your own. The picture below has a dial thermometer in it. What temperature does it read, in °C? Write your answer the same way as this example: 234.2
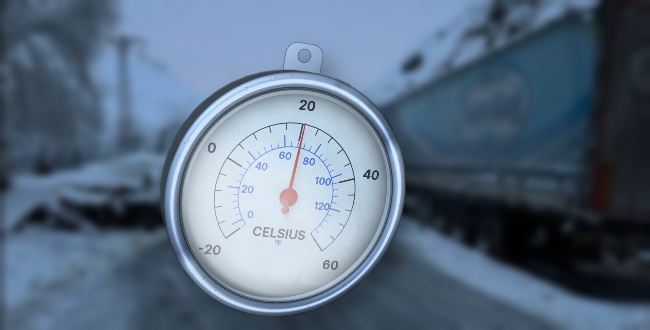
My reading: 20
